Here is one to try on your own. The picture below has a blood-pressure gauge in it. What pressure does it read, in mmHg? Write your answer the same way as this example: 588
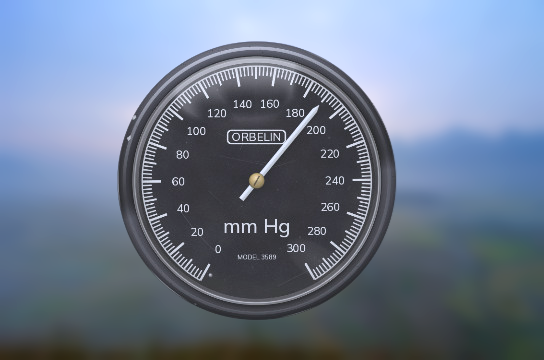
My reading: 190
